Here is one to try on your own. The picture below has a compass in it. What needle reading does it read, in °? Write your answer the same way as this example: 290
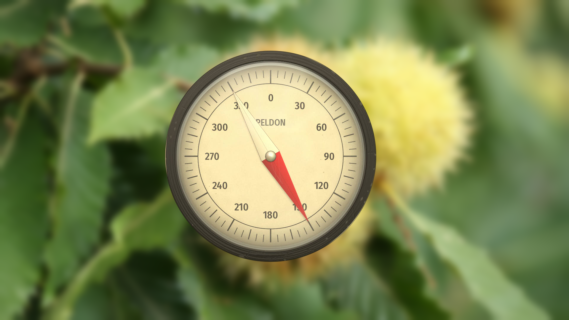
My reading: 150
